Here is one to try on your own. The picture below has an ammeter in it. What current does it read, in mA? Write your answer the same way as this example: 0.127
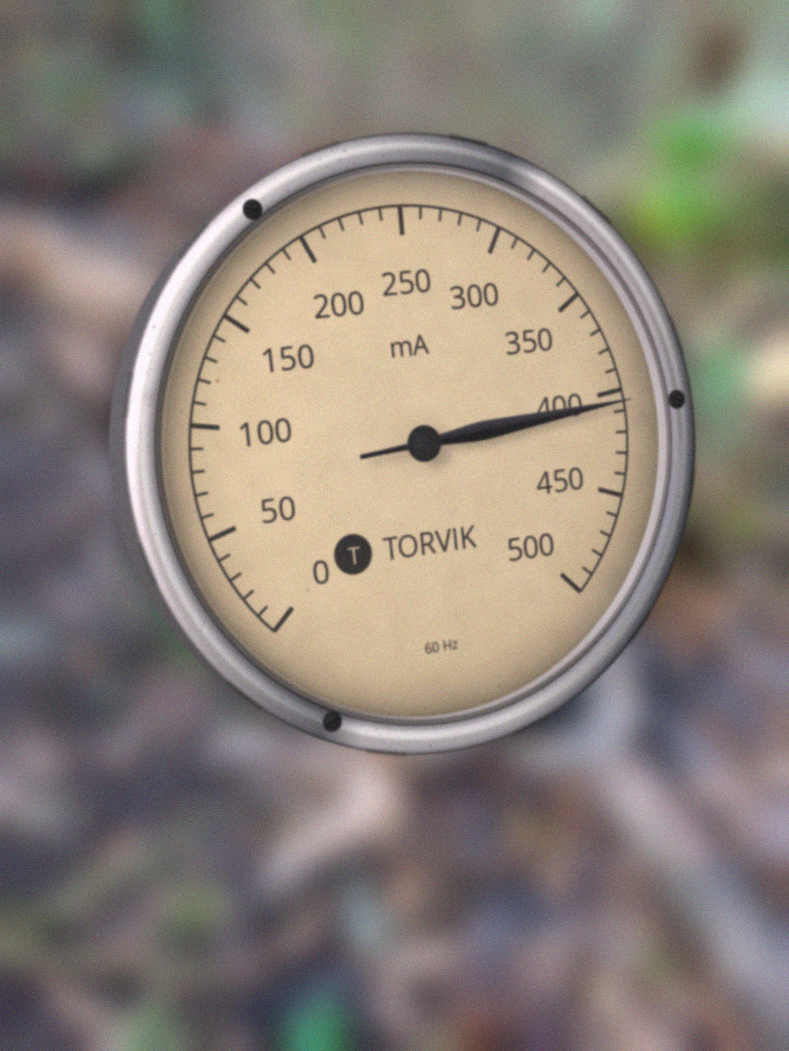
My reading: 405
